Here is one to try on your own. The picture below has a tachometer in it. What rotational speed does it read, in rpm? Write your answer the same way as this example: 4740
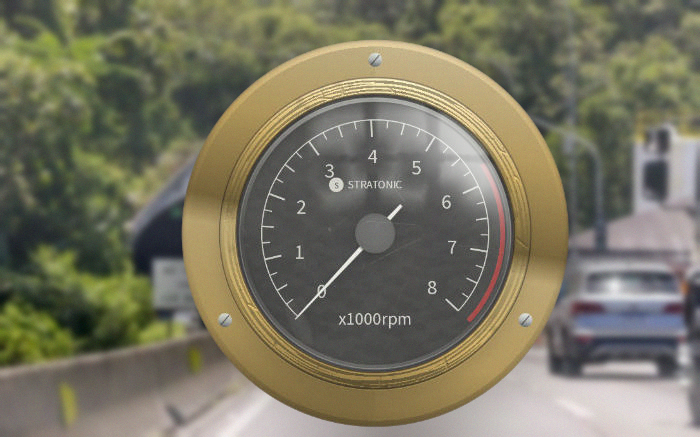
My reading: 0
